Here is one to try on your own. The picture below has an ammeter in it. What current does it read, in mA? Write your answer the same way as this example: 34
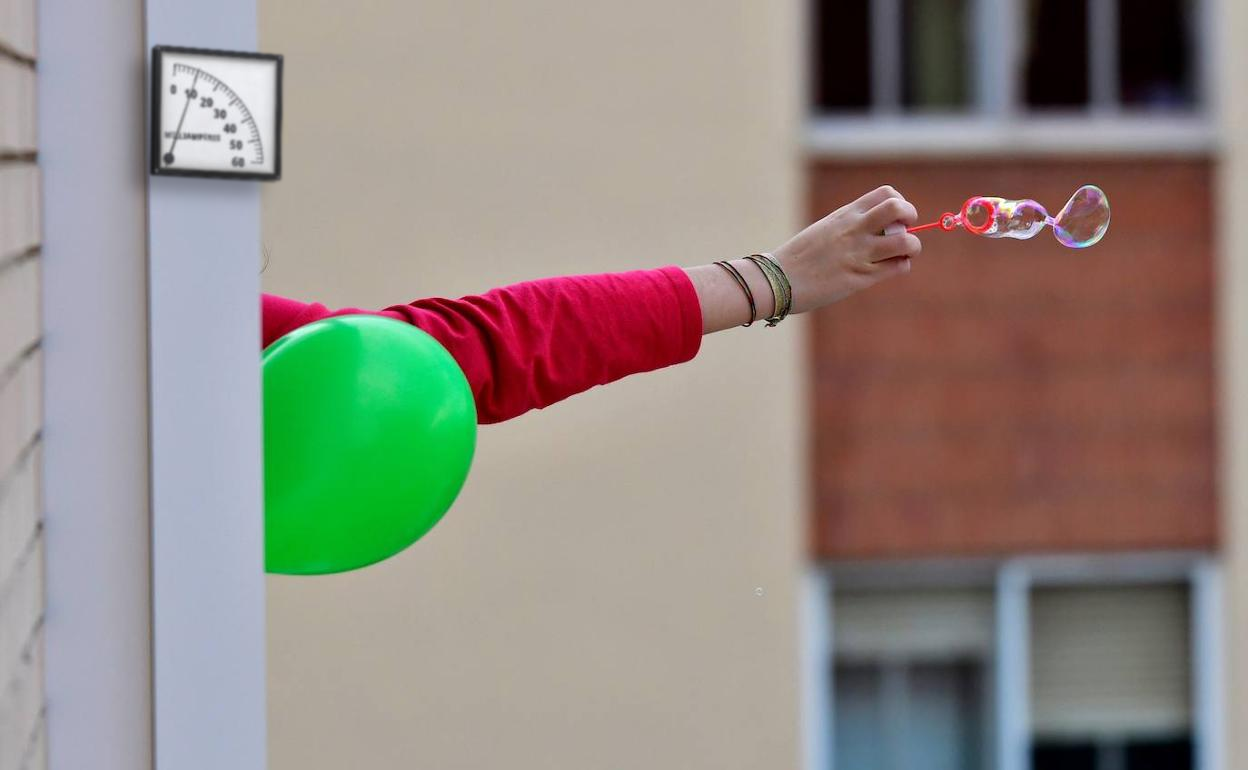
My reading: 10
